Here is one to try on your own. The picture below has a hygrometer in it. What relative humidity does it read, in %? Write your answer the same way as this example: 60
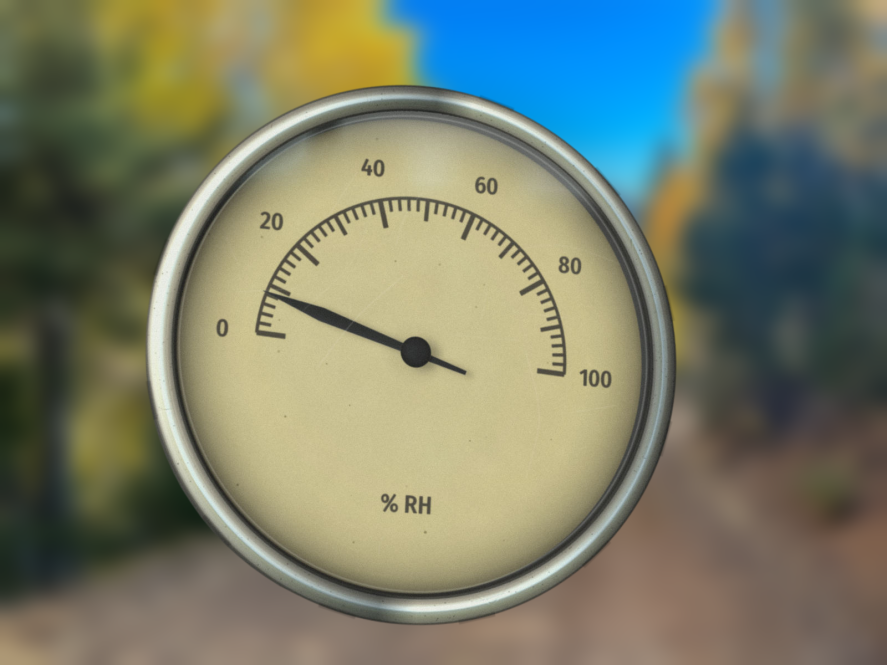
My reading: 8
